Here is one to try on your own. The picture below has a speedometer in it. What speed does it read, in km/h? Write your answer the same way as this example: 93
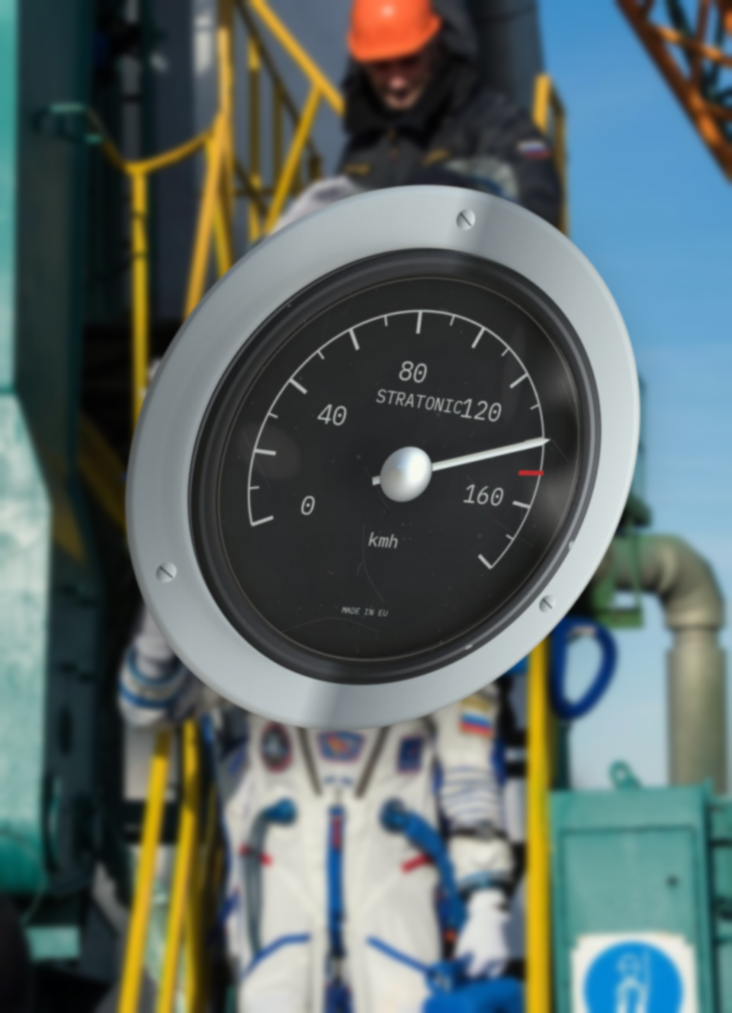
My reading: 140
